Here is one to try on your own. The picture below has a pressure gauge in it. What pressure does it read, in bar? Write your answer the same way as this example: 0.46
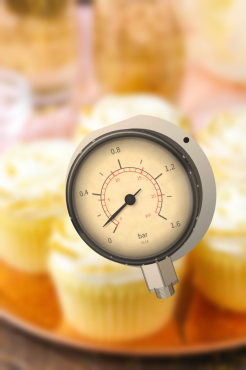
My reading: 0.1
